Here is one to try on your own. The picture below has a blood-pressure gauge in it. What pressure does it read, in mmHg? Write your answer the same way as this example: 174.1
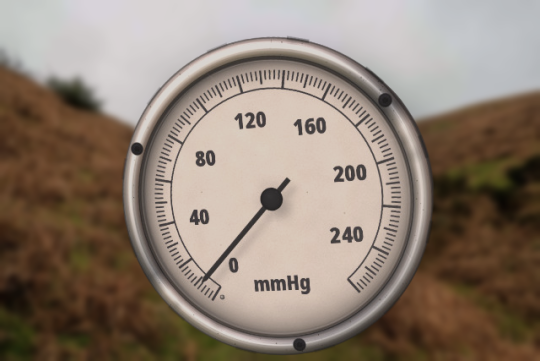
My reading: 8
